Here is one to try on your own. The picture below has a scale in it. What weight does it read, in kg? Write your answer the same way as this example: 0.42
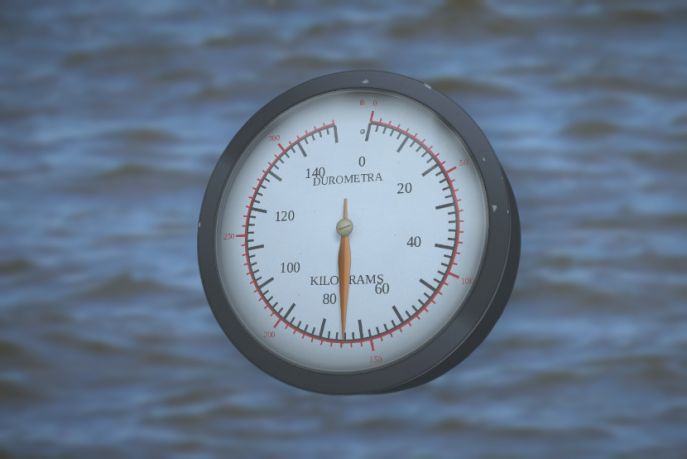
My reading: 74
